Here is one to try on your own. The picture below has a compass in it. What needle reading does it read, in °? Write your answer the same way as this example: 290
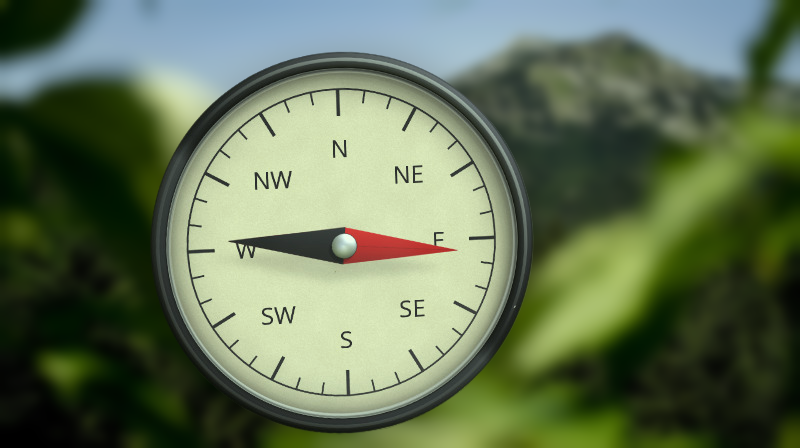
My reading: 95
